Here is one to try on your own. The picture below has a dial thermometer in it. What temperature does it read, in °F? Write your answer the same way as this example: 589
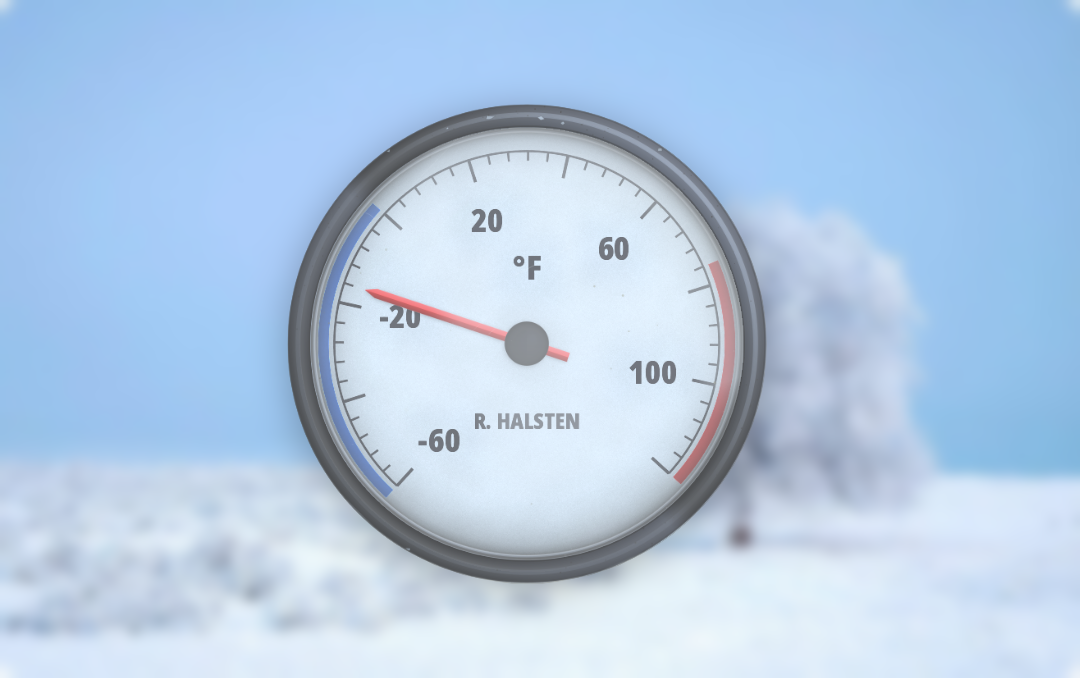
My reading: -16
